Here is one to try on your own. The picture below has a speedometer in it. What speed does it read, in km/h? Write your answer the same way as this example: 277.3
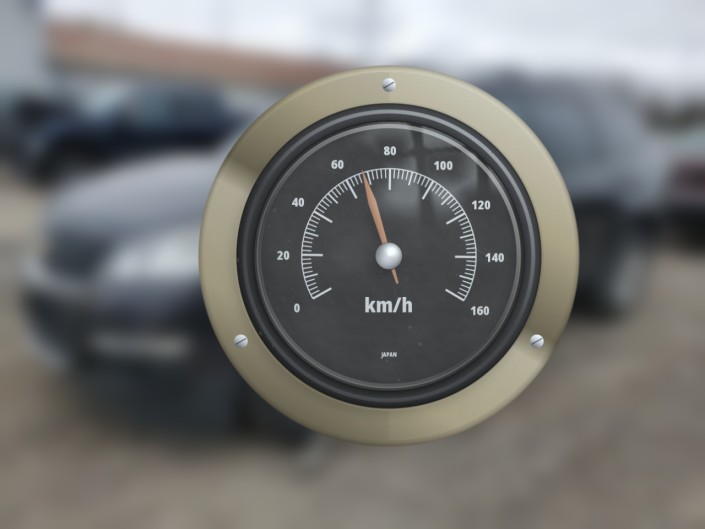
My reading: 68
